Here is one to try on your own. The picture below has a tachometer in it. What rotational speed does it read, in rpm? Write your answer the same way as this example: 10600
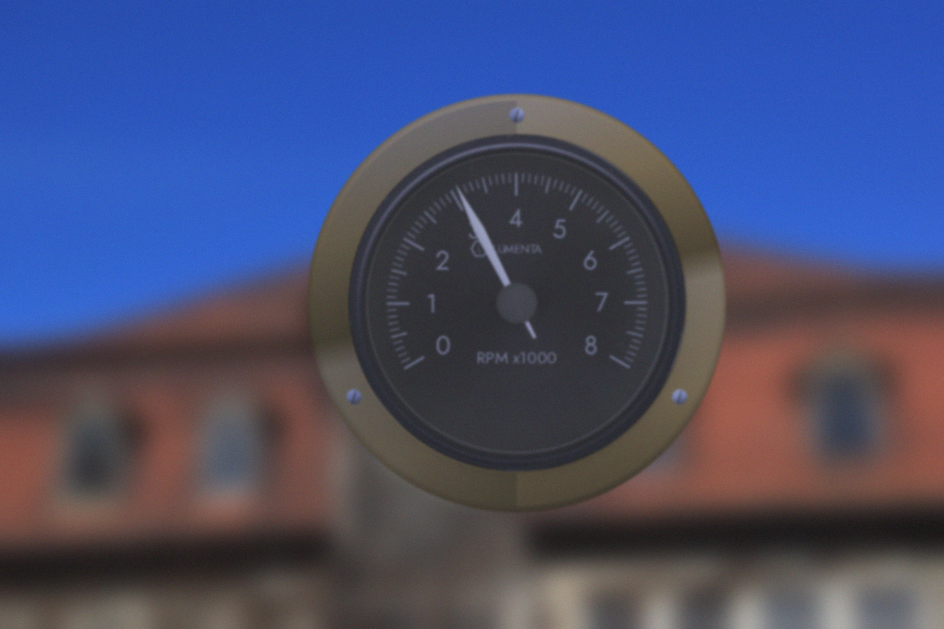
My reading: 3100
